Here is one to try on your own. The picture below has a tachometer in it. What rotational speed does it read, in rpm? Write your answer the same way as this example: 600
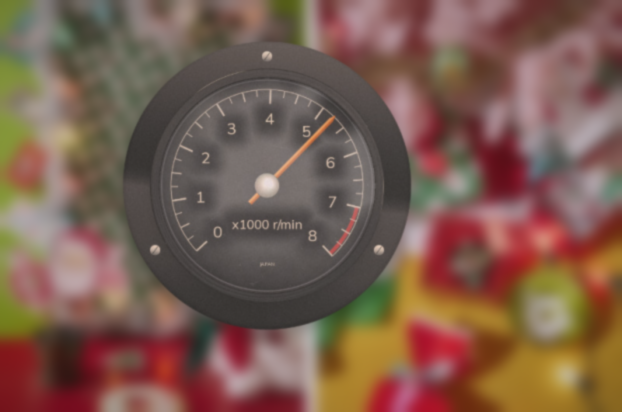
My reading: 5250
